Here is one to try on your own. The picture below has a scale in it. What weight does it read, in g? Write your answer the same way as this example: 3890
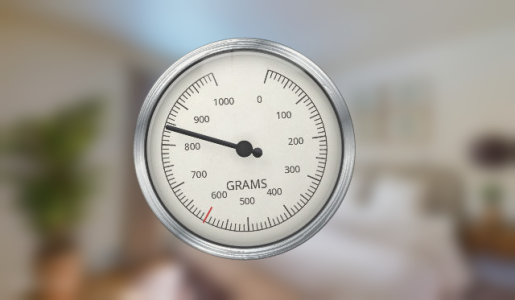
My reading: 840
